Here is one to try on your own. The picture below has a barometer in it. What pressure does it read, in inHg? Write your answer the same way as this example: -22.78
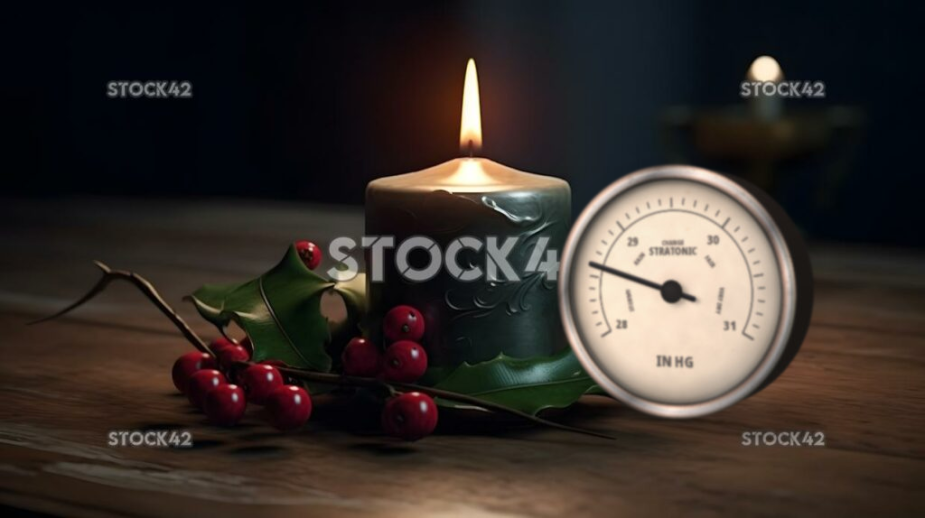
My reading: 28.6
